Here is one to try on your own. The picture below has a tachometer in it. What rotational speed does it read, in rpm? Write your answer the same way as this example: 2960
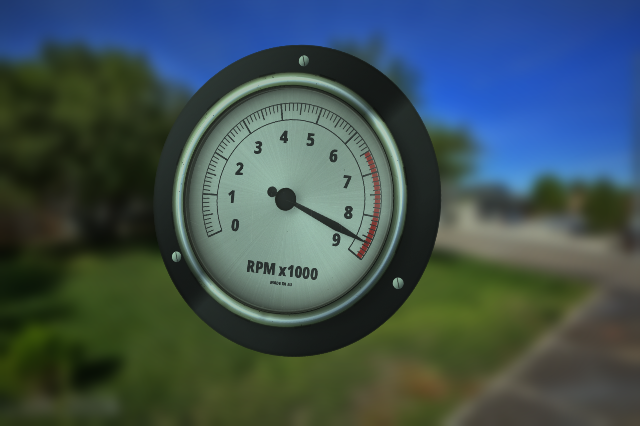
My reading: 8600
